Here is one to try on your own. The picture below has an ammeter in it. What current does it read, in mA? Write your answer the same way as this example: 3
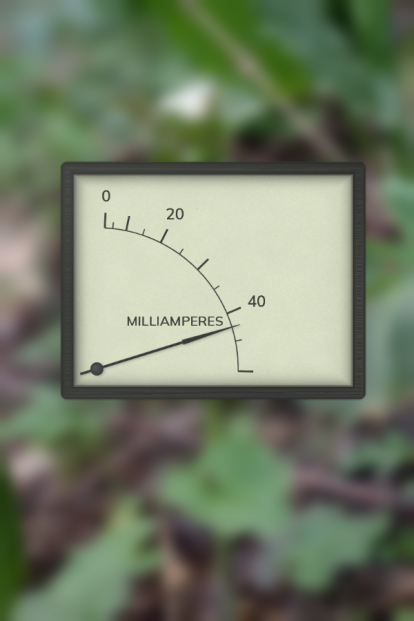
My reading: 42.5
